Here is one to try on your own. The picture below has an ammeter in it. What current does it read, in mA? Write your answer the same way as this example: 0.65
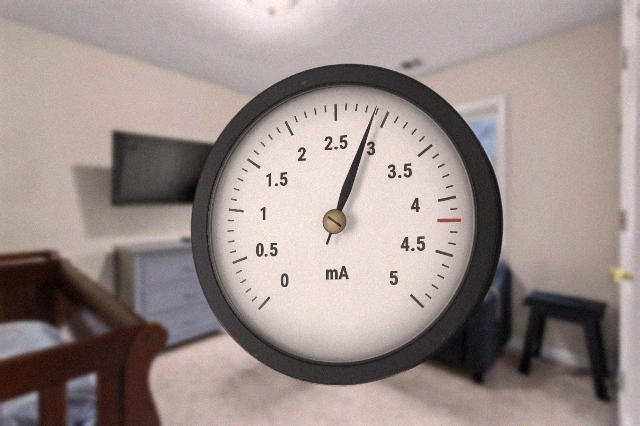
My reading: 2.9
